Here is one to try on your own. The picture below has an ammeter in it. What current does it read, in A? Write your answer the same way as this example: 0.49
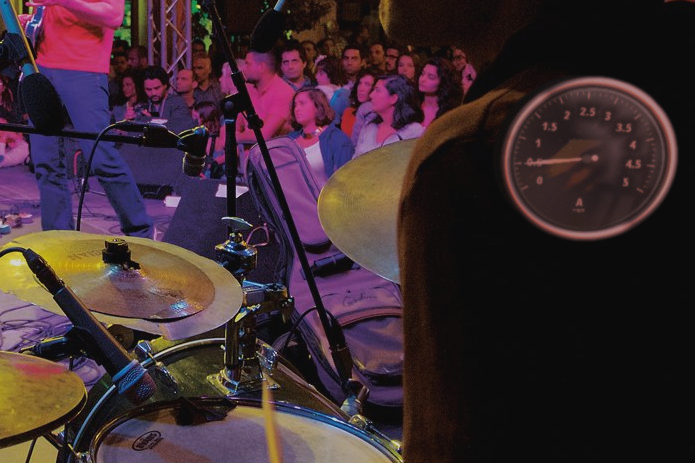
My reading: 0.5
